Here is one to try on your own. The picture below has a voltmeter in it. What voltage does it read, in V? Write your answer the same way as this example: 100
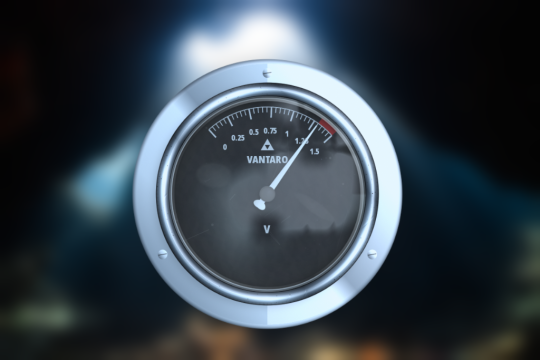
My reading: 1.3
